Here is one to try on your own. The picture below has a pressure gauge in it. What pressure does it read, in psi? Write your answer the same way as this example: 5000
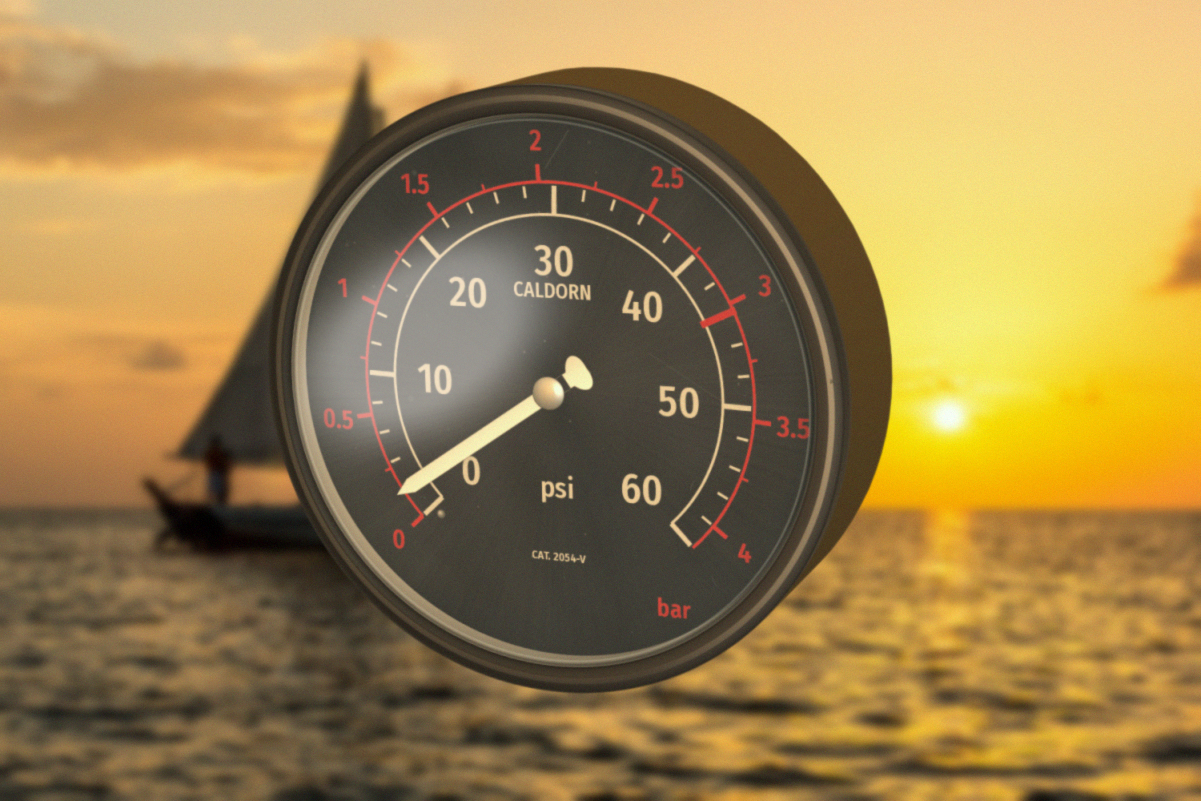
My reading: 2
